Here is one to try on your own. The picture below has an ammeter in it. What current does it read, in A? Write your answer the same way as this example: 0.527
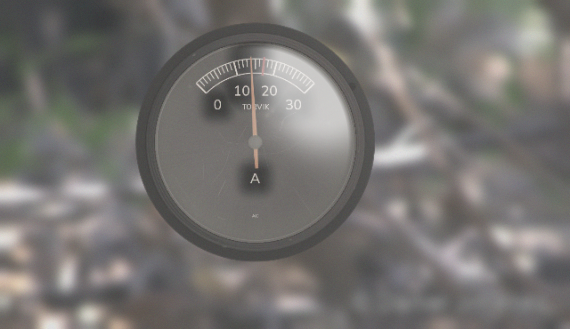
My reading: 14
